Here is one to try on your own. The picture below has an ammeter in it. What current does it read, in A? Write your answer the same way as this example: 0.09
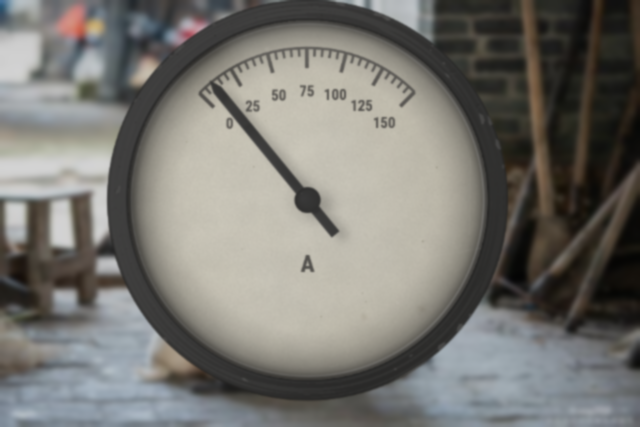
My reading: 10
